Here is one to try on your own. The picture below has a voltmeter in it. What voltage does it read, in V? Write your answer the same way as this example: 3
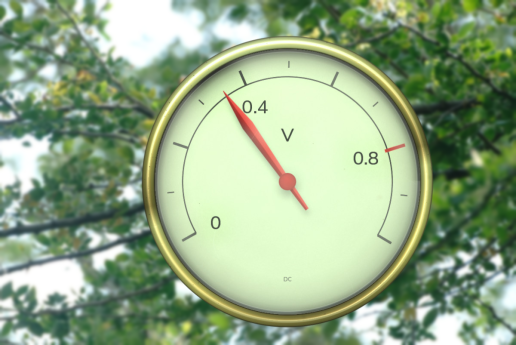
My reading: 0.35
